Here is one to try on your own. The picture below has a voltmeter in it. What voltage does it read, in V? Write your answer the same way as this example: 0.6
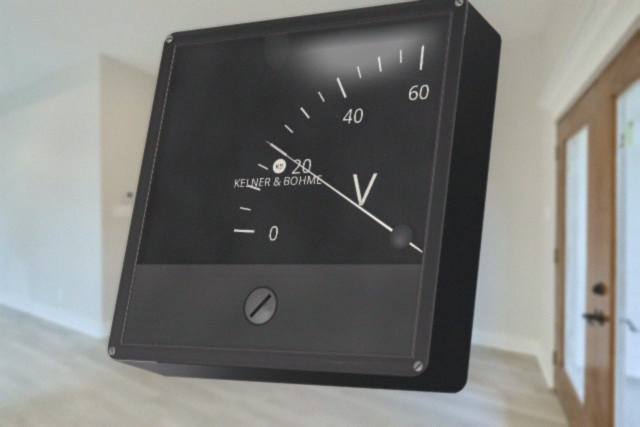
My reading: 20
